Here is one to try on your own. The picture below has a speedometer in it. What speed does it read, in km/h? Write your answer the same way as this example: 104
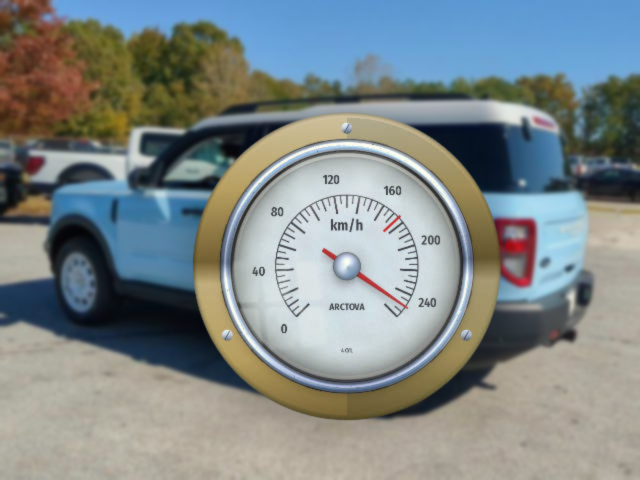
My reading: 250
